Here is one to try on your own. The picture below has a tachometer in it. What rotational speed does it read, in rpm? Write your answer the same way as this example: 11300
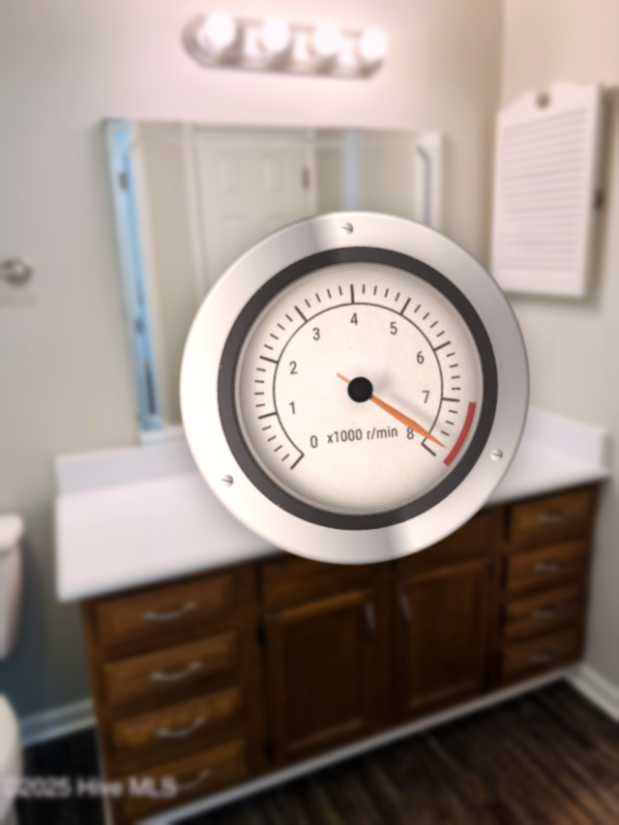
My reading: 7800
